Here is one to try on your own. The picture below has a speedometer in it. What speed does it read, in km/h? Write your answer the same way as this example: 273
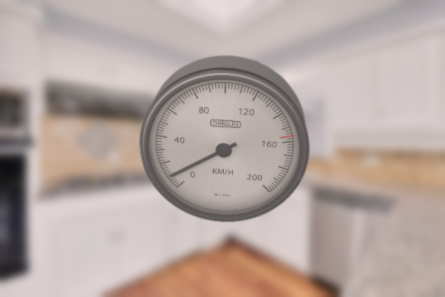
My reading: 10
